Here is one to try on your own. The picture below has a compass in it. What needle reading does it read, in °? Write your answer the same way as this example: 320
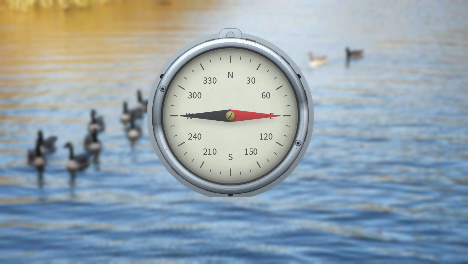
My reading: 90
